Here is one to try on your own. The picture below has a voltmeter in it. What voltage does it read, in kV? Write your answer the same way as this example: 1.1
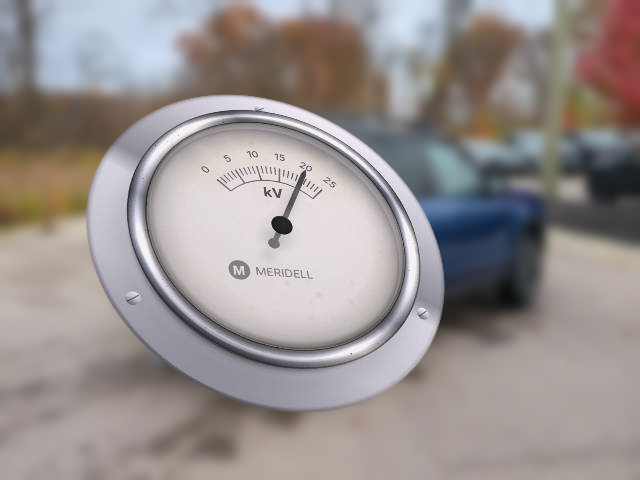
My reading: 20
